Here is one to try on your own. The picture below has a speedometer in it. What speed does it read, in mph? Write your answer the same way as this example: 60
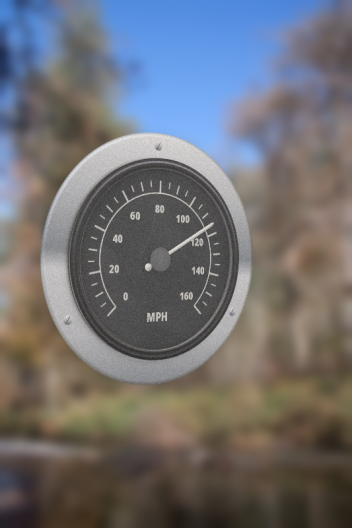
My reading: 115
